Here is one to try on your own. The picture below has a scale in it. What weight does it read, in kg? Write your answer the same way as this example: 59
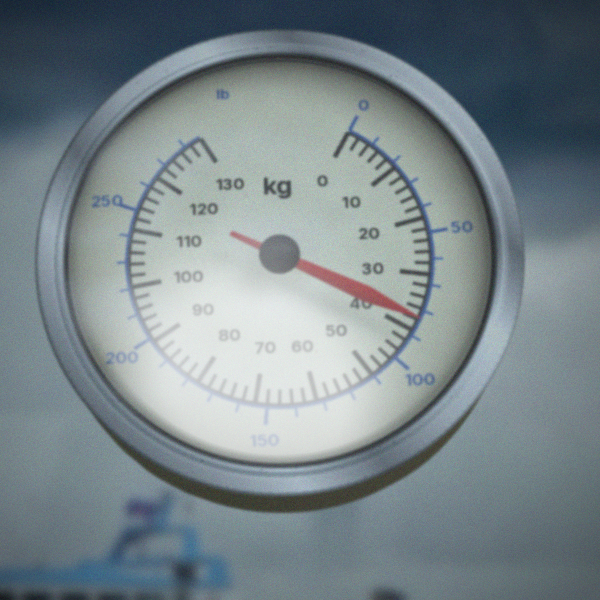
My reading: 38
